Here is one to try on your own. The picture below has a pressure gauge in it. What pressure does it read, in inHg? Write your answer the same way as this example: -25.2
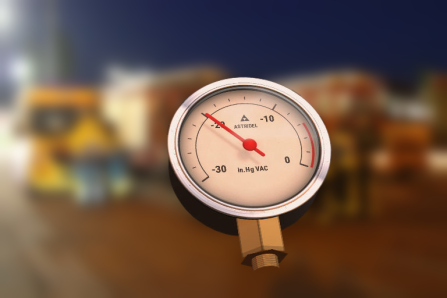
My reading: -20
